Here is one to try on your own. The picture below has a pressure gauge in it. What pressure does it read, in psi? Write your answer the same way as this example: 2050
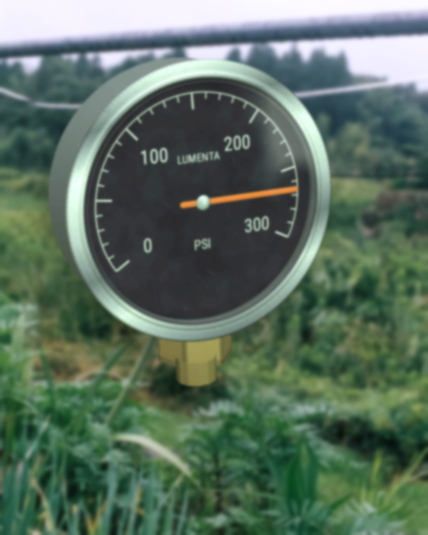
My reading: 265
